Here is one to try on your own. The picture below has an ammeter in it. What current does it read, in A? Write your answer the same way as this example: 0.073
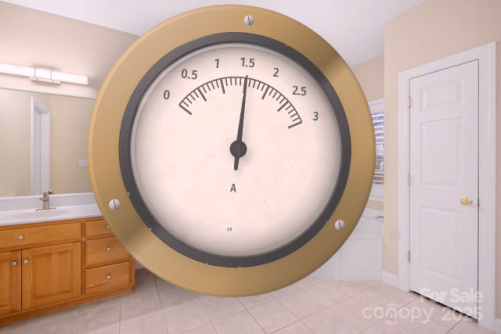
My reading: 1.5
